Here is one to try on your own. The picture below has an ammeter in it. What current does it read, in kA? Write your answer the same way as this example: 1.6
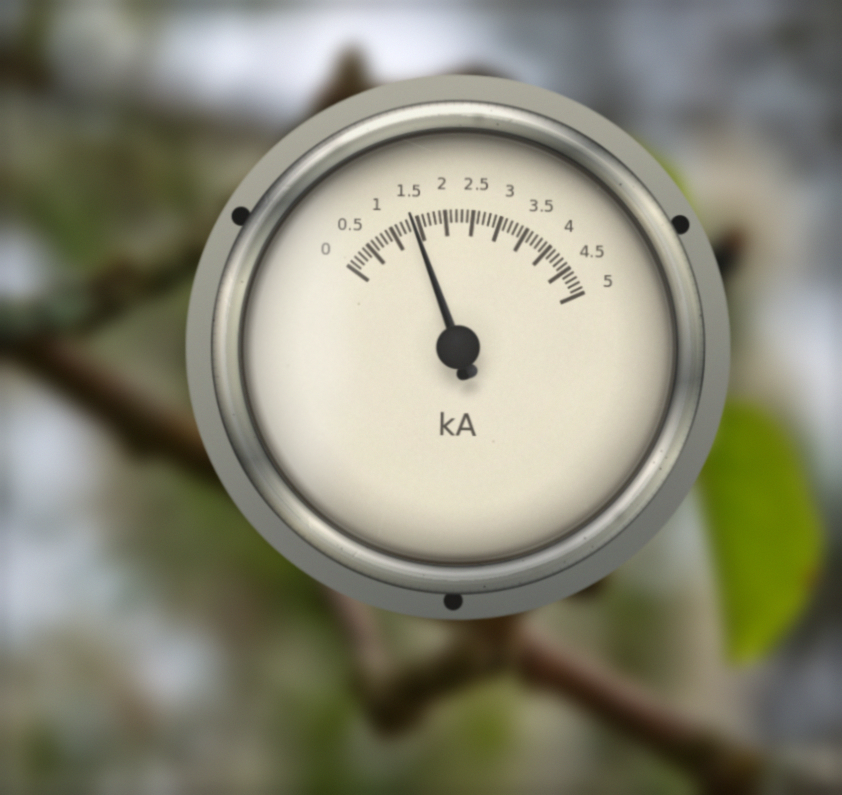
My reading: 1.4
